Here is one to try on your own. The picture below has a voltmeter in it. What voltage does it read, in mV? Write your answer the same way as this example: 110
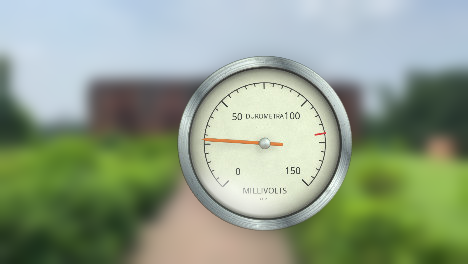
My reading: 27.5
